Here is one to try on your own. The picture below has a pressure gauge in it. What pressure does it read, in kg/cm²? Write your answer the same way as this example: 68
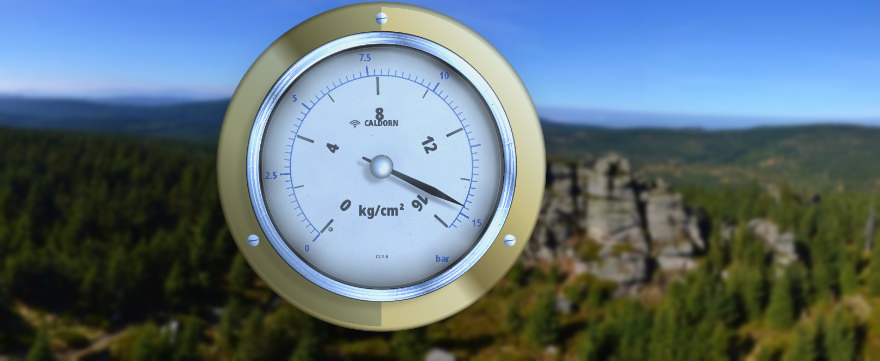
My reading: 15
